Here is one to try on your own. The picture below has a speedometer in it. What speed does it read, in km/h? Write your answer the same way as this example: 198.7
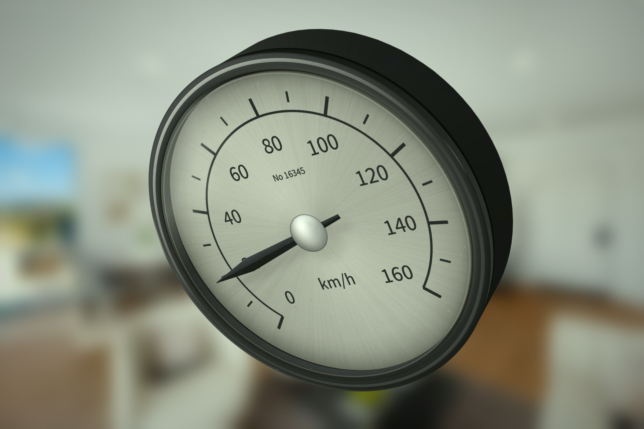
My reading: 20
